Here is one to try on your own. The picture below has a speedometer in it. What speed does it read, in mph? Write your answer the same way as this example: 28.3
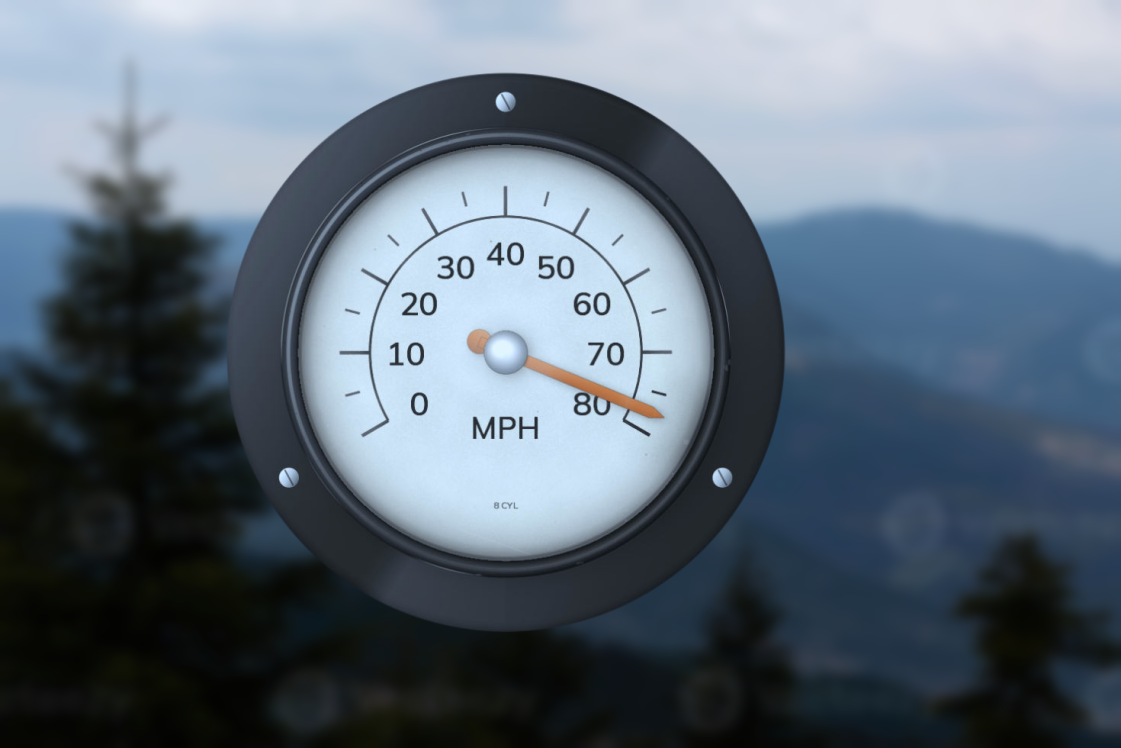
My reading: 77.5
